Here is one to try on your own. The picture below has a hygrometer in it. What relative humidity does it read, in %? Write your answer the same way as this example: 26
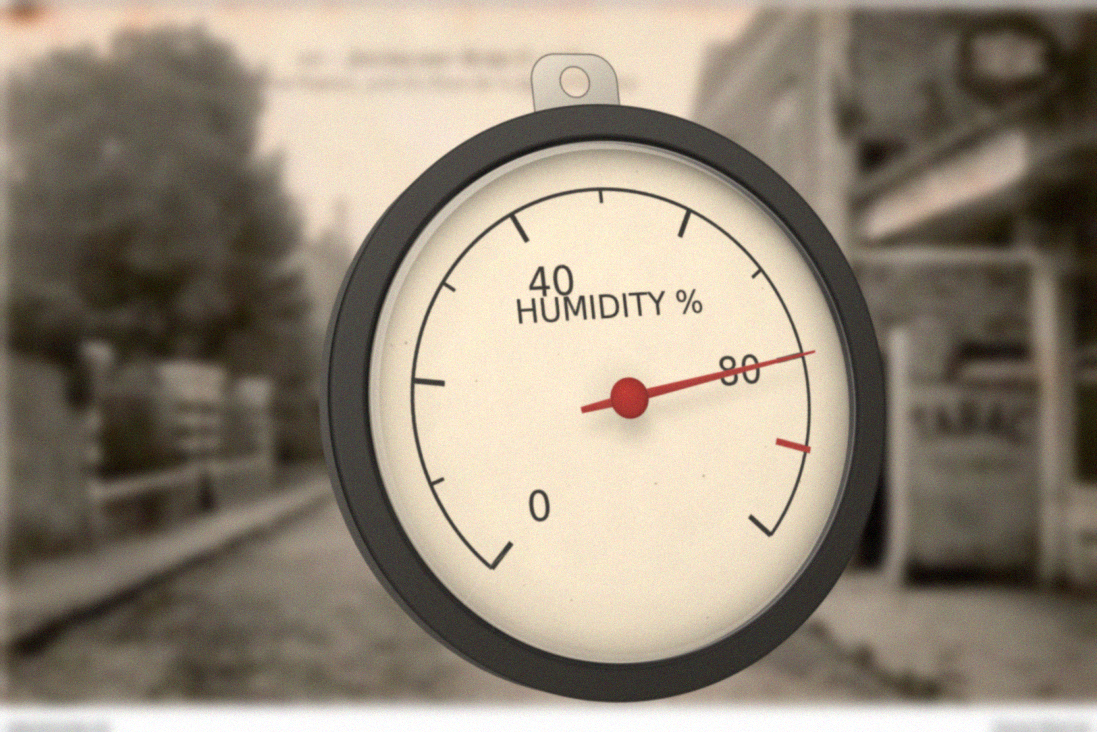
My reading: 80
